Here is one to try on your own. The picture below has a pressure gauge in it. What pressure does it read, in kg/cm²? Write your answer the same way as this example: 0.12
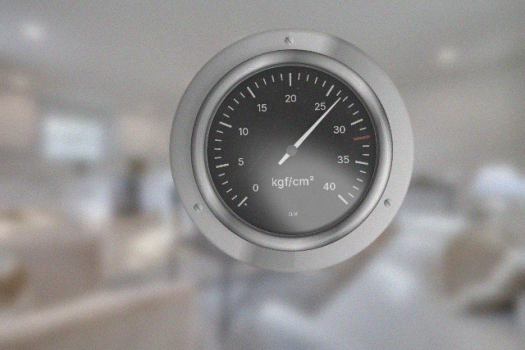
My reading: 26.5
